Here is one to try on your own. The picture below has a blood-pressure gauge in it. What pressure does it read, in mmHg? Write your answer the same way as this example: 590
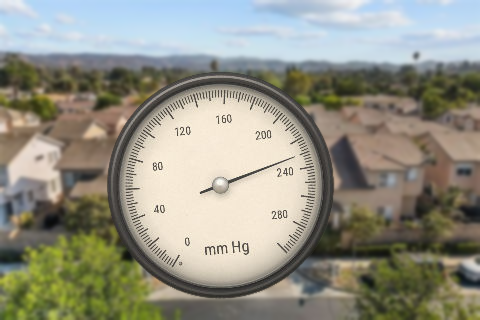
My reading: 230
